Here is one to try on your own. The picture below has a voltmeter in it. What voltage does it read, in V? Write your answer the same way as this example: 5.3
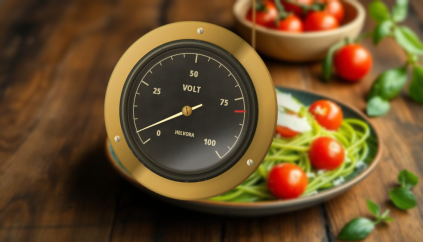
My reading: 5
